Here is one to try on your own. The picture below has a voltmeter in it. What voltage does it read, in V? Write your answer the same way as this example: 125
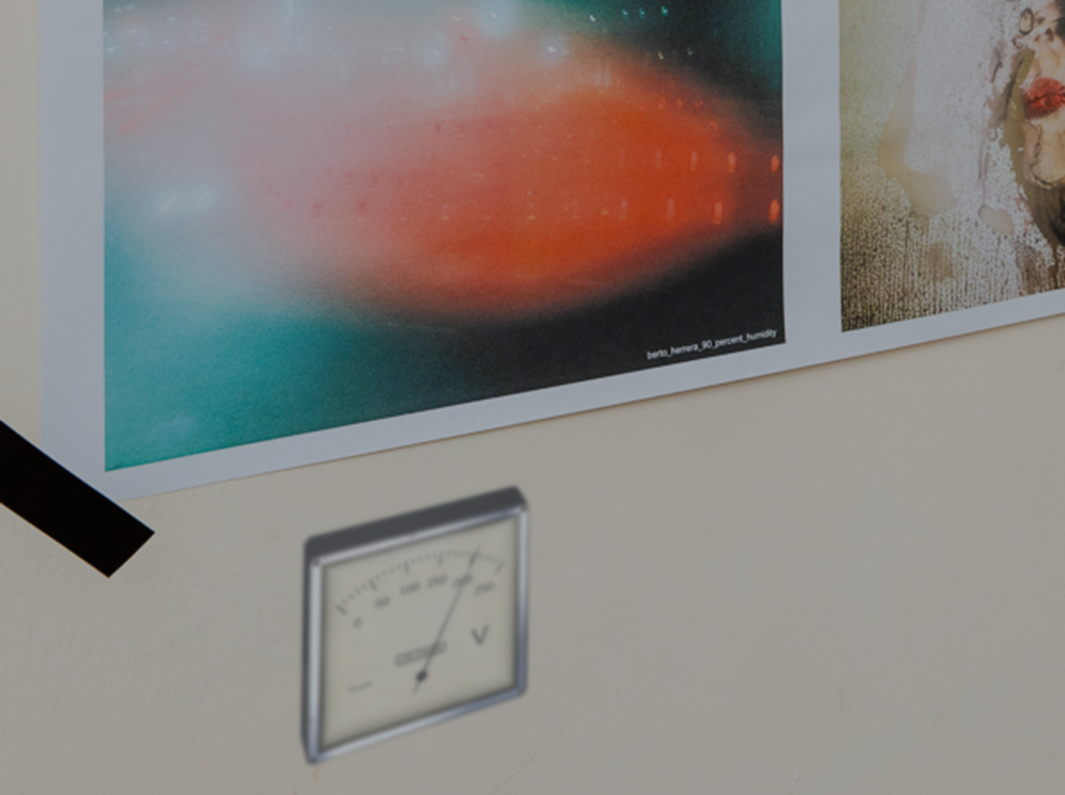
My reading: 200
